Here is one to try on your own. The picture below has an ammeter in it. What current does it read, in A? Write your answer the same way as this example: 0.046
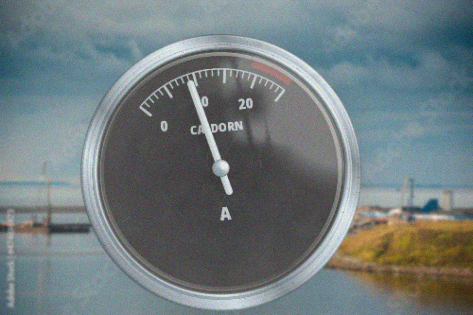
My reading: 9
